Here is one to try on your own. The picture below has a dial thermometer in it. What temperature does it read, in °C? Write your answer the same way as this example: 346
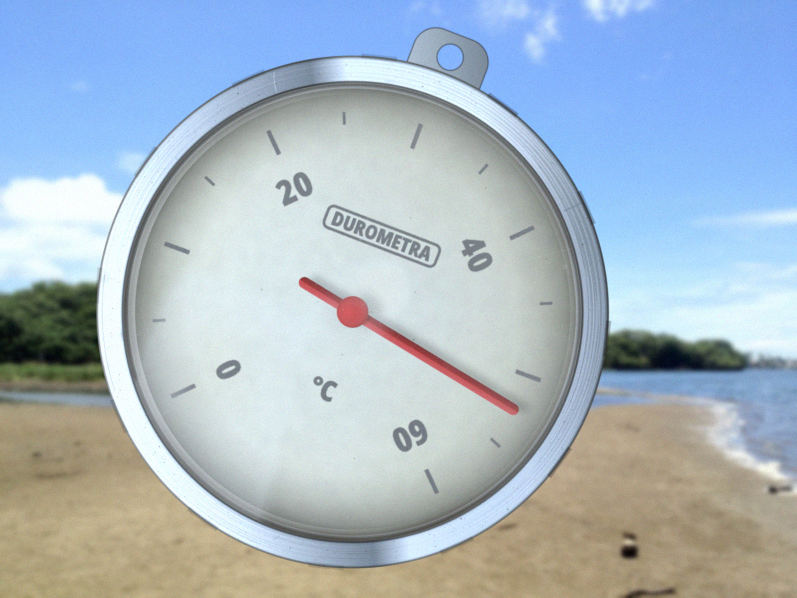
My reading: 52.5
